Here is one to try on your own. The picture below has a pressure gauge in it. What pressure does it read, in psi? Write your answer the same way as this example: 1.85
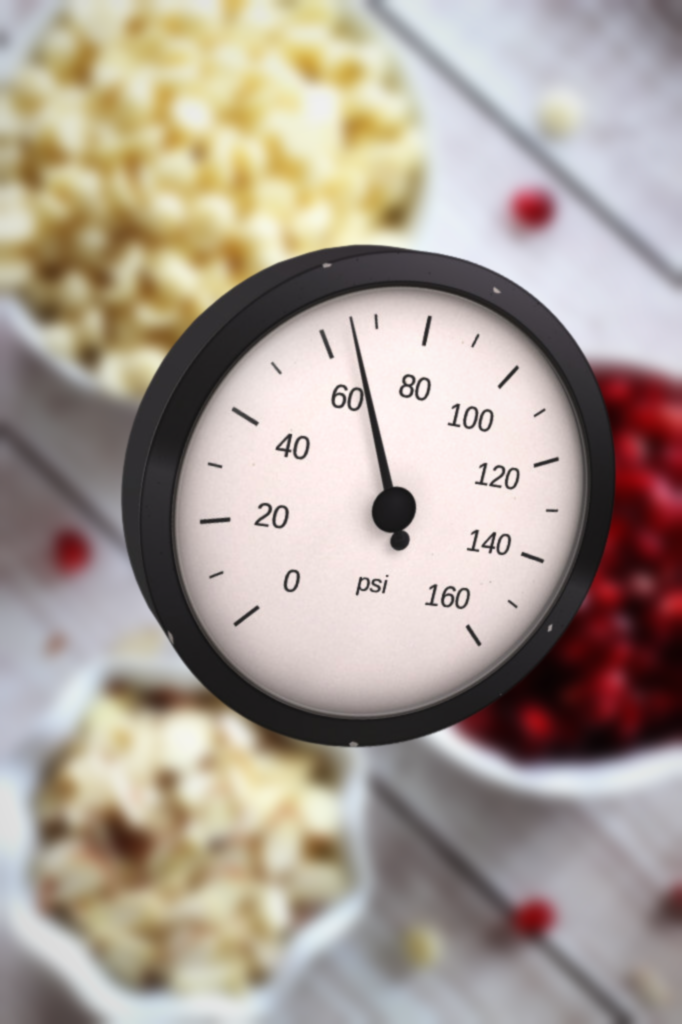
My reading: 65
